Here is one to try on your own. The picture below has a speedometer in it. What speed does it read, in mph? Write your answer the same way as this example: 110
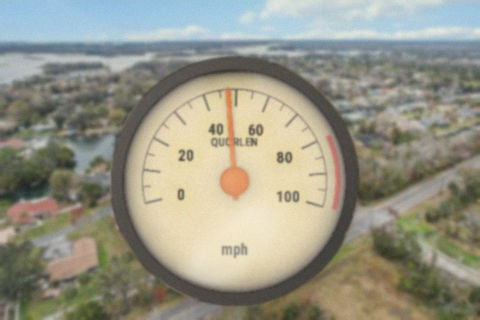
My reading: 47.5
